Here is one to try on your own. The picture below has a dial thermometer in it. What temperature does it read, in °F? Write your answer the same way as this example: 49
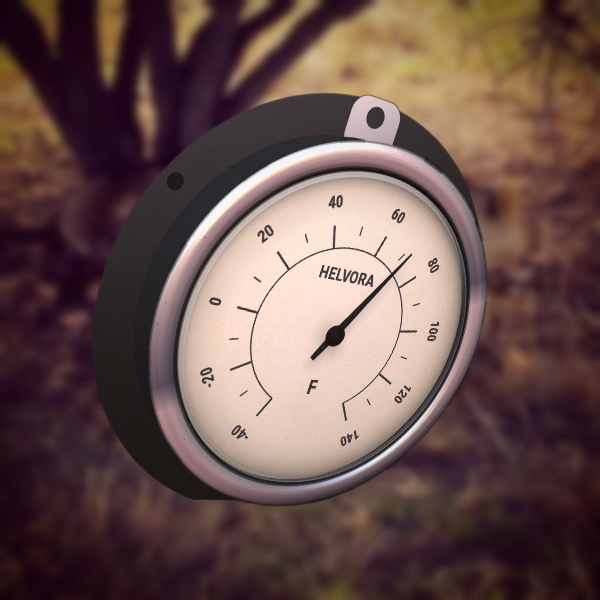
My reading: 70
